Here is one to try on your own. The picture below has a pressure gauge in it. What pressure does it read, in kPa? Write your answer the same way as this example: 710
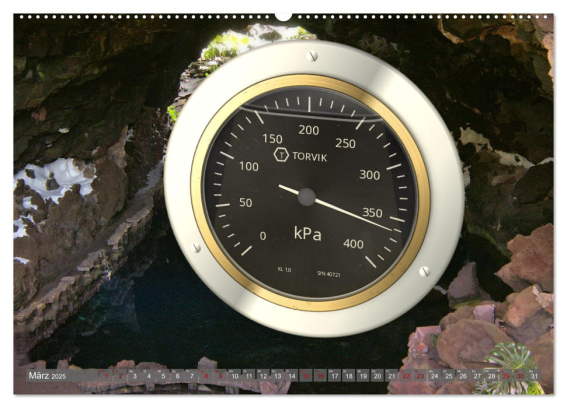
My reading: 360
